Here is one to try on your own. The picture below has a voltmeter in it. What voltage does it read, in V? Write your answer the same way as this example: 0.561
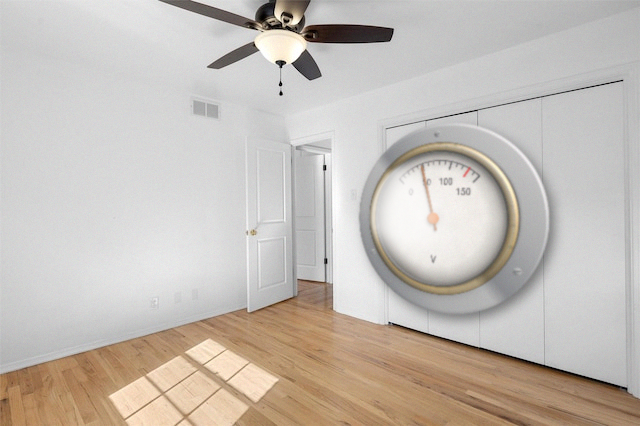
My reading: 50
